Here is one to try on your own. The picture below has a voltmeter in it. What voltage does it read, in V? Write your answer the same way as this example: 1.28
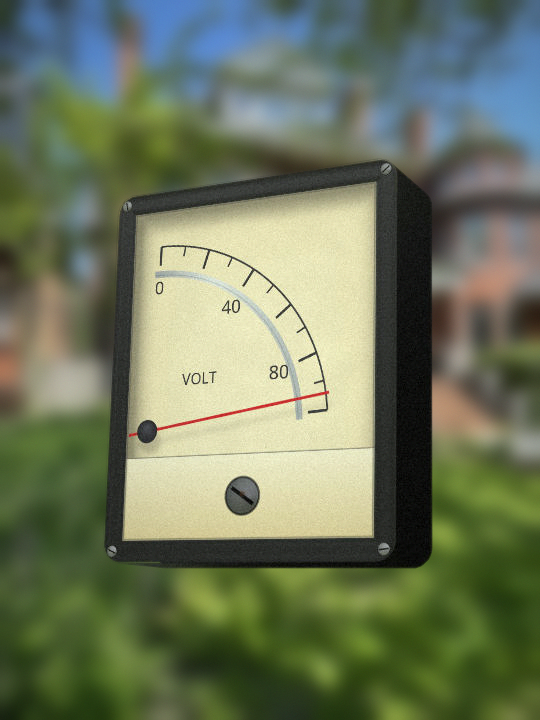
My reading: 95
